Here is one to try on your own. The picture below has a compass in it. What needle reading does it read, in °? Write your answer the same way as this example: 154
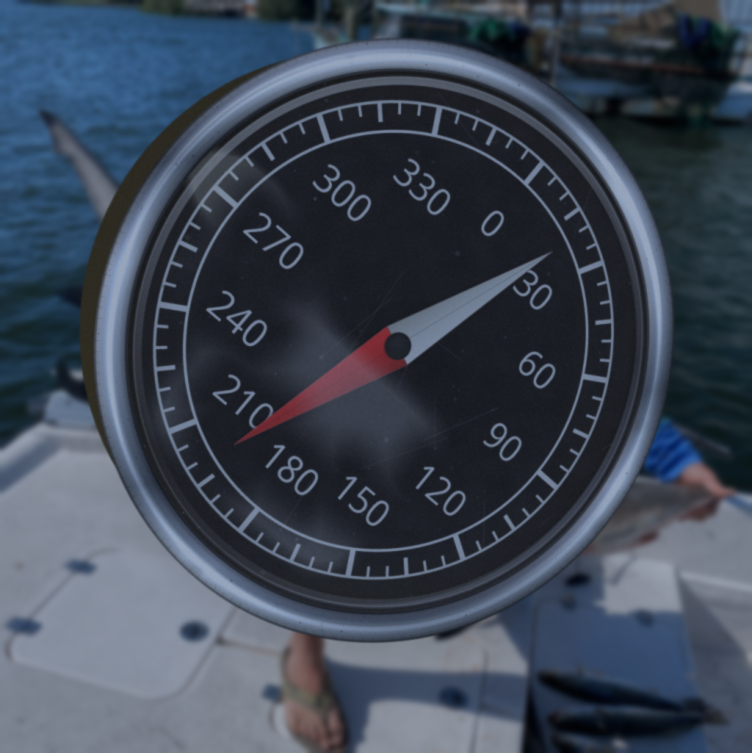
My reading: 200
